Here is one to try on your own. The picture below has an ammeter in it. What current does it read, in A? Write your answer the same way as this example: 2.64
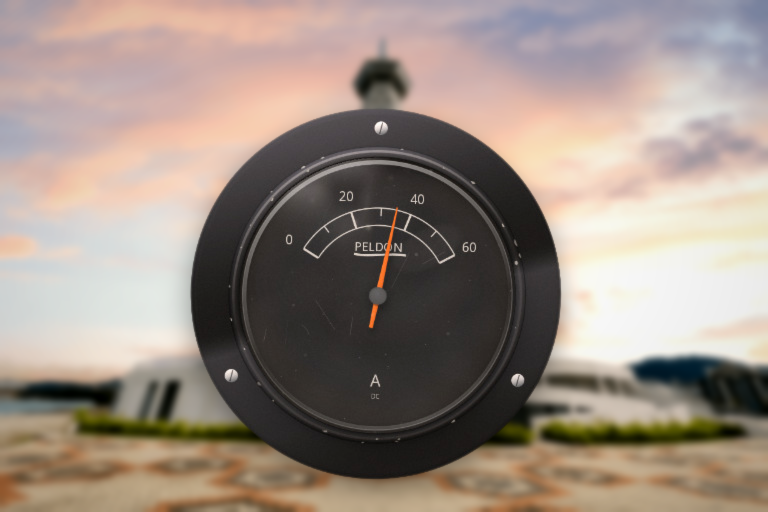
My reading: 35
